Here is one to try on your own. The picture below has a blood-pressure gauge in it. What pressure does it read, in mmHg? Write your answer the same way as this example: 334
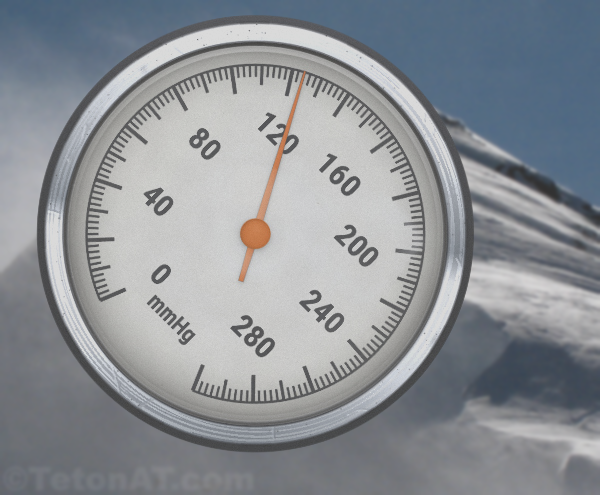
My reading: 124
